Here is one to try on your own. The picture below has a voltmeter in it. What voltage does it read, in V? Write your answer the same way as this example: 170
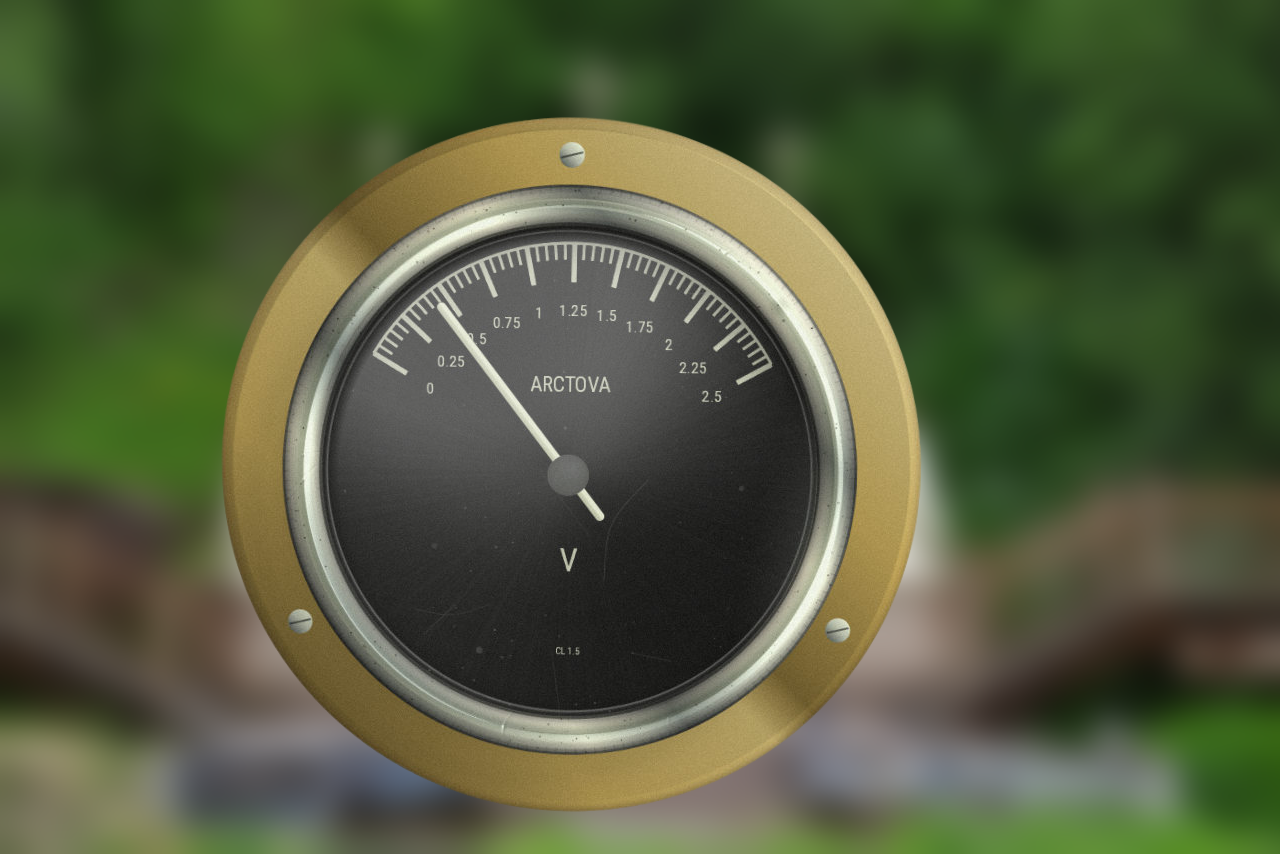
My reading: 0.45
